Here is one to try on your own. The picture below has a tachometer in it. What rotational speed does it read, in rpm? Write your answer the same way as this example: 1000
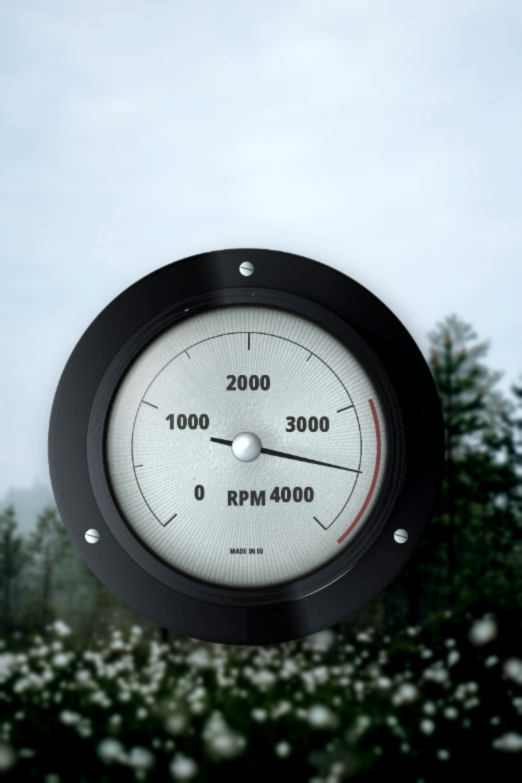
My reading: 3500
